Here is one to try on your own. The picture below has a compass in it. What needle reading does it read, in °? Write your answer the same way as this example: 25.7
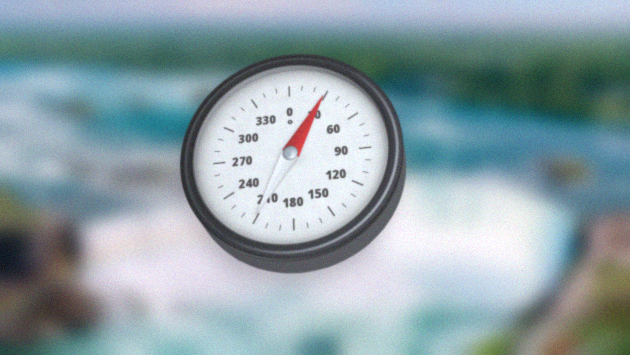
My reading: 30
